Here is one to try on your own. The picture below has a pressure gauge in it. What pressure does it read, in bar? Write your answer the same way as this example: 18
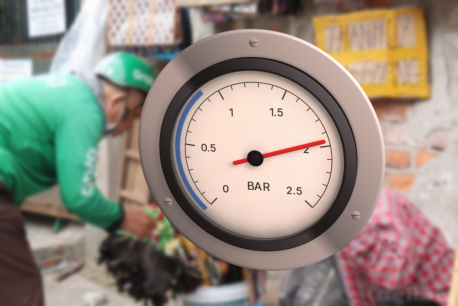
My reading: 1.95
